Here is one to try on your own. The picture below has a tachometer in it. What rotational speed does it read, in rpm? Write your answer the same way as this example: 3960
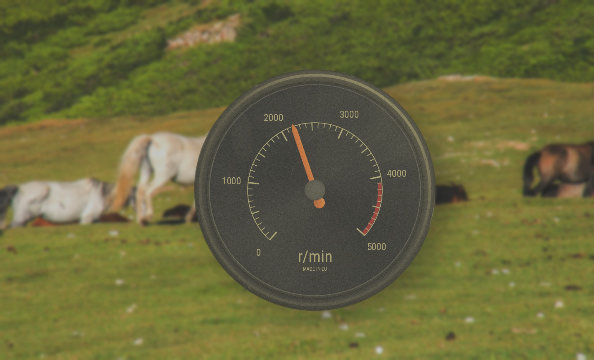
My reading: 2200
